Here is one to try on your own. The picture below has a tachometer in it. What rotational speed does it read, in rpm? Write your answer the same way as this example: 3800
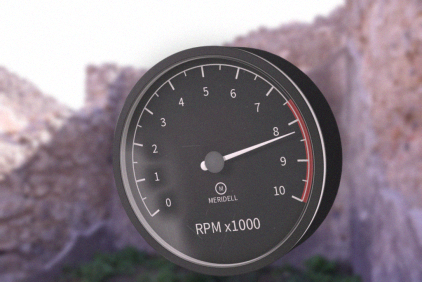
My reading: 8250
